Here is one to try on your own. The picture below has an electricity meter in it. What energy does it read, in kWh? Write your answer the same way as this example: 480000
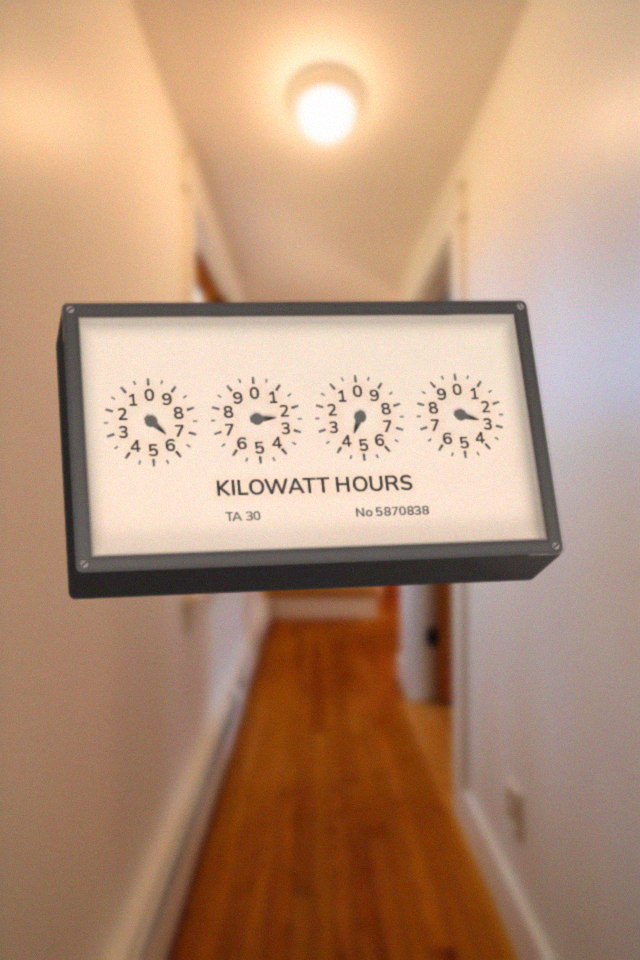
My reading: 6243
